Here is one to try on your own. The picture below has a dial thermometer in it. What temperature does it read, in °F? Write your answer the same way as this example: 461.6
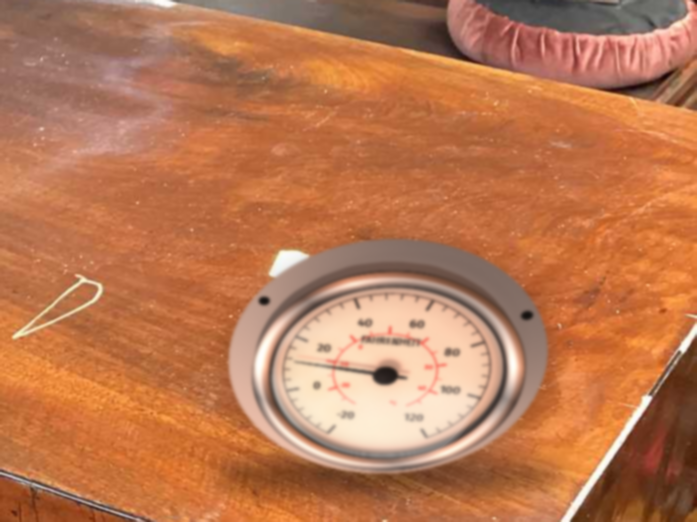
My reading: 12
